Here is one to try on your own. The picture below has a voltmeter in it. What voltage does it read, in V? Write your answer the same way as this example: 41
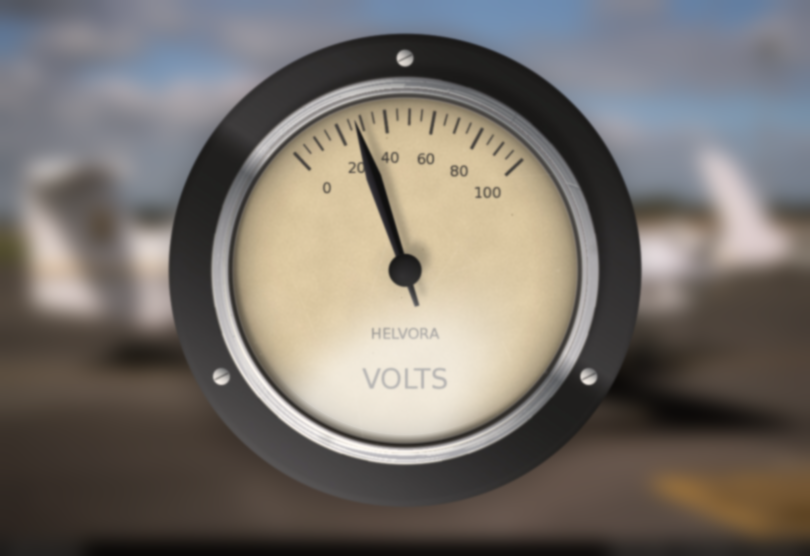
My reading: 27.5
